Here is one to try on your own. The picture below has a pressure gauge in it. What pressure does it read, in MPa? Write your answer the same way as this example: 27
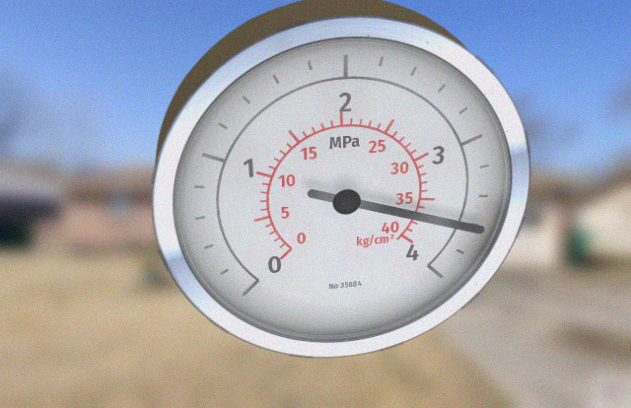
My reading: 3.6
